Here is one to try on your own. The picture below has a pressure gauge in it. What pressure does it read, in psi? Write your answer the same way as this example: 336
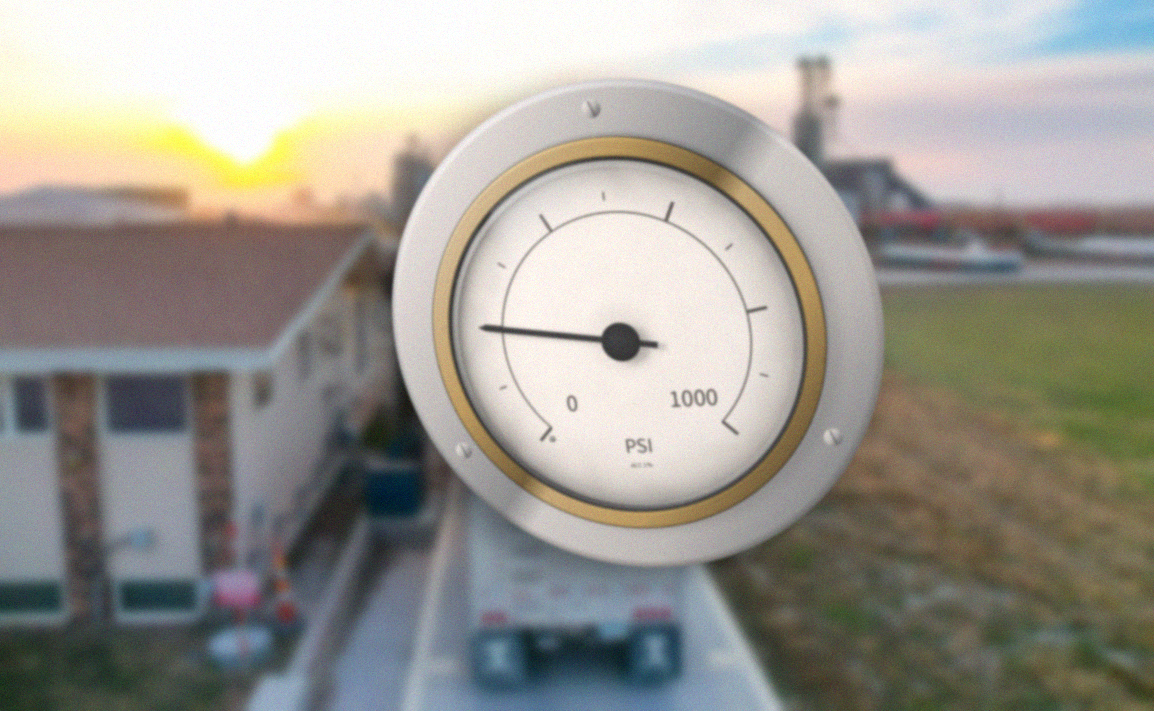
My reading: 200
